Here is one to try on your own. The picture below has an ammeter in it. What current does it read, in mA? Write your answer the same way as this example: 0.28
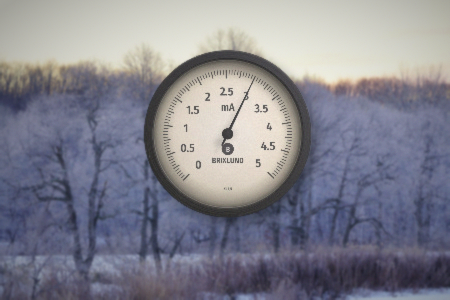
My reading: 3
